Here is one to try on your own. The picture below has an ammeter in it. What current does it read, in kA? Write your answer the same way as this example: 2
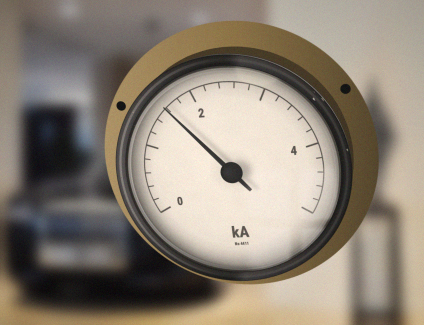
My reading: 1.6
